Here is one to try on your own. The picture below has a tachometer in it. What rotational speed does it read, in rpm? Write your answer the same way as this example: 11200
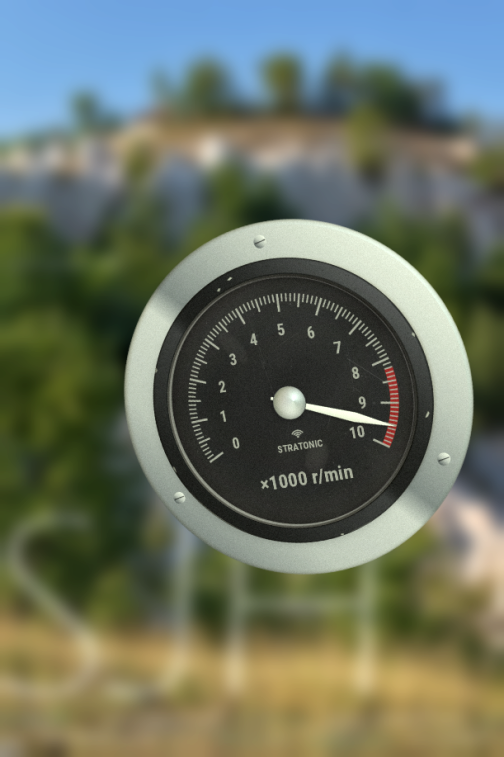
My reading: 9500
